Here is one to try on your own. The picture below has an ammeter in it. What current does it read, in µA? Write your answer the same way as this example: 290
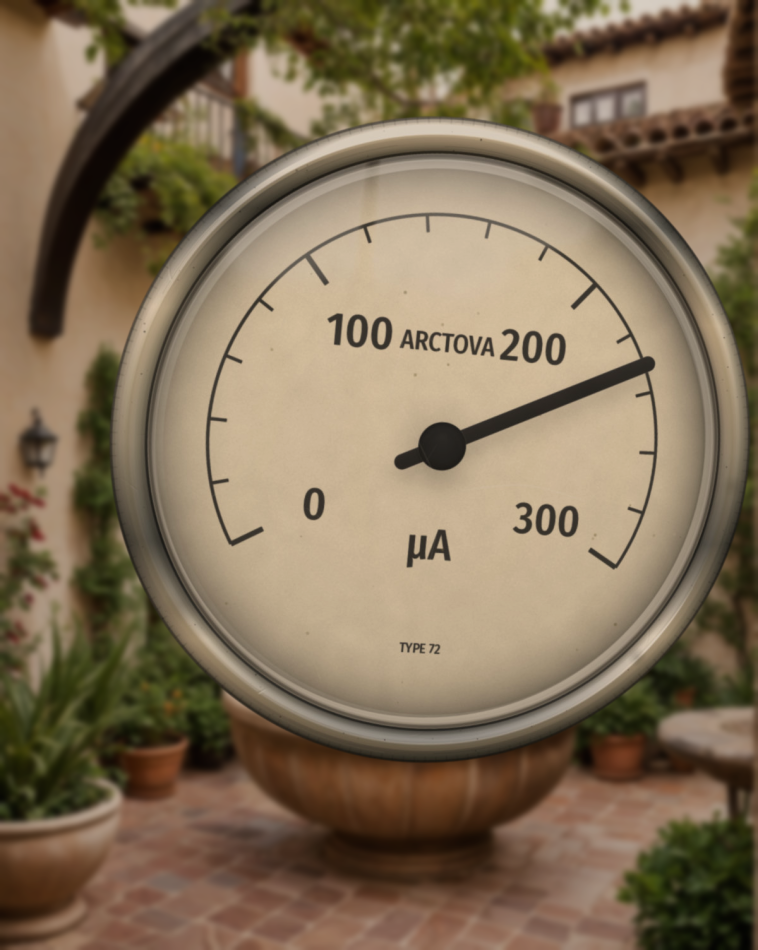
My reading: 230
